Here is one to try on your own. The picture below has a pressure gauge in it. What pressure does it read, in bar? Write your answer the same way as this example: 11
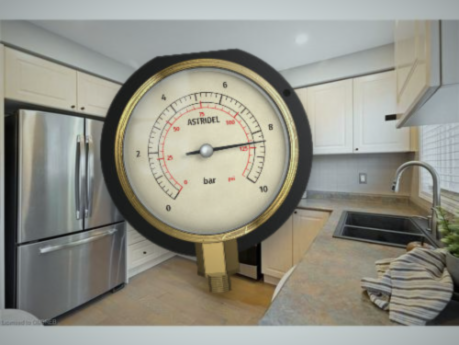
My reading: 8.4
